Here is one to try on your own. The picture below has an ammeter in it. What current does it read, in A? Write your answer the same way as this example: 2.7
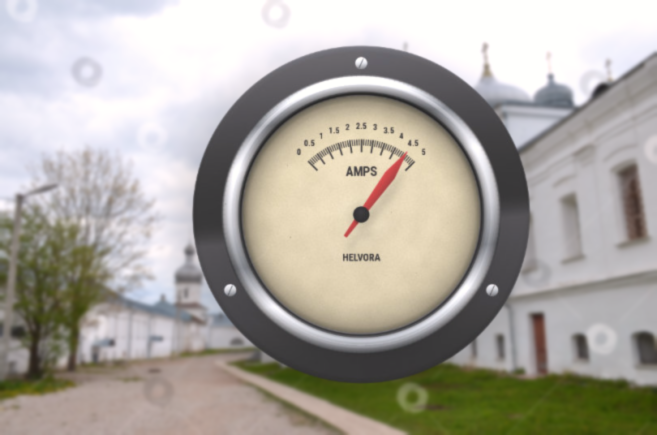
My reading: 4.5
